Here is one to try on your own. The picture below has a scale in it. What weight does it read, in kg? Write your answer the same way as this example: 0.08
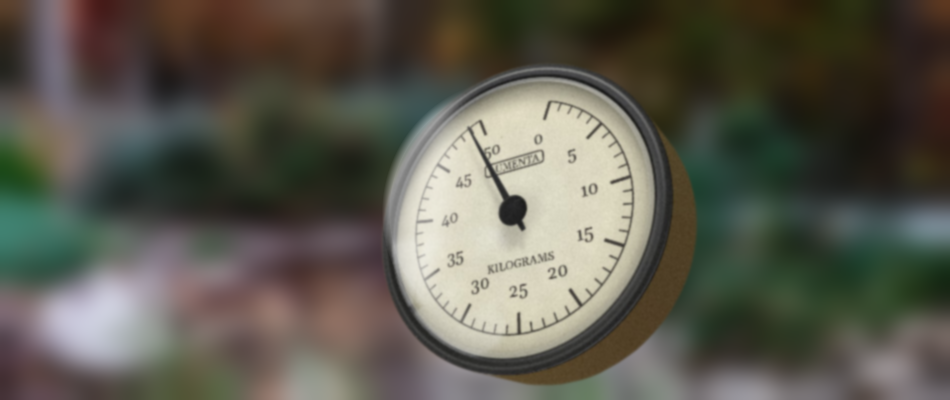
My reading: 49
